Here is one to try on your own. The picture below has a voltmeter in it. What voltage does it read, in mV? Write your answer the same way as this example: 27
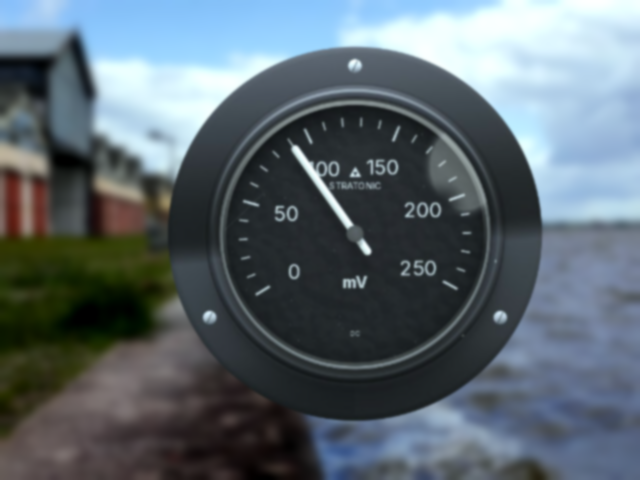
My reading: 90
